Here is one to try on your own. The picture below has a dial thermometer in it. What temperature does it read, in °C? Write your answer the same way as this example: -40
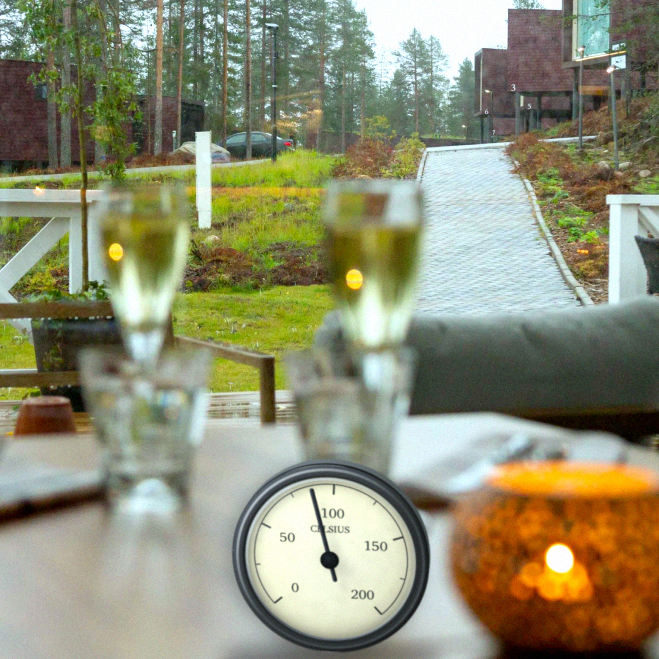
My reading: 87.5
